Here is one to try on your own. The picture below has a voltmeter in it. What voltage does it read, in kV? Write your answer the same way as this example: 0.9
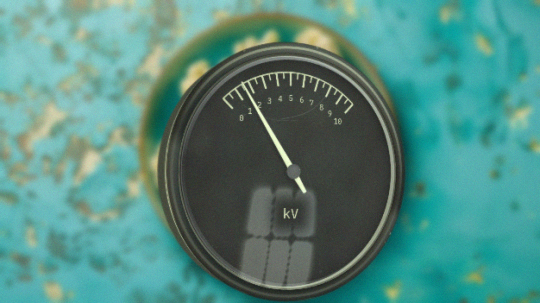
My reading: 1.5
